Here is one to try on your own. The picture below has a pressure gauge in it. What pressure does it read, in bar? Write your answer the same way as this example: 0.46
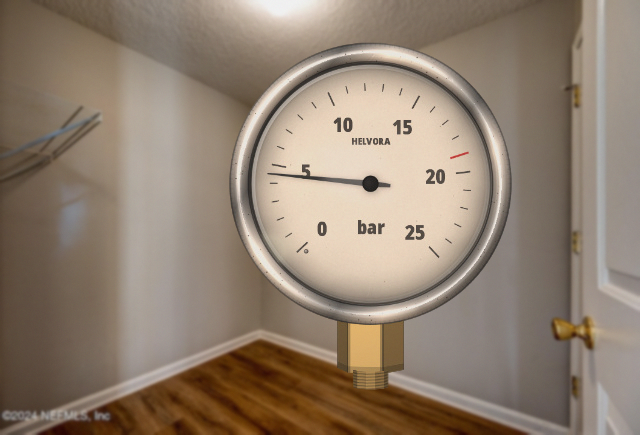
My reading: 4.5
